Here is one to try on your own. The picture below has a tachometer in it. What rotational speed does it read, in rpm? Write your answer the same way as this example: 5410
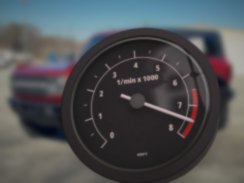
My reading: 7500
